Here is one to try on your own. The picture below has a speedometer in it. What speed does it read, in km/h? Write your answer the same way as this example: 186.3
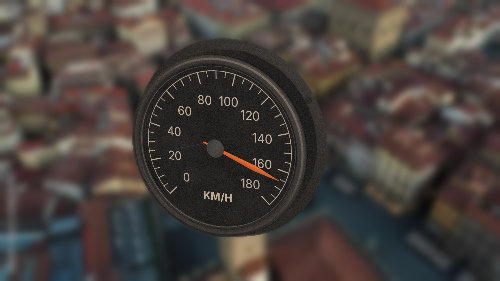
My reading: 165
